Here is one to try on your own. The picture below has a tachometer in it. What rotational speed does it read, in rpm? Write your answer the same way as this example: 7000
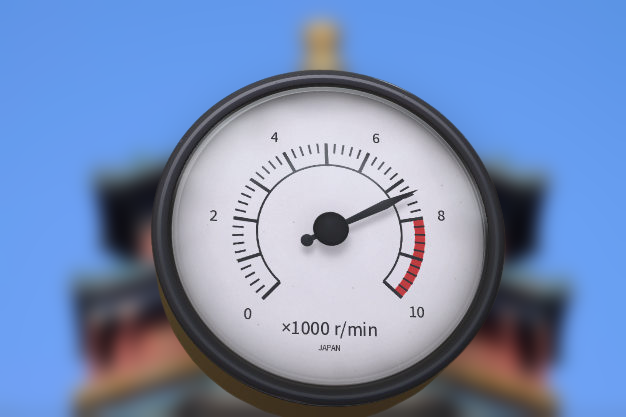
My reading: 7400
